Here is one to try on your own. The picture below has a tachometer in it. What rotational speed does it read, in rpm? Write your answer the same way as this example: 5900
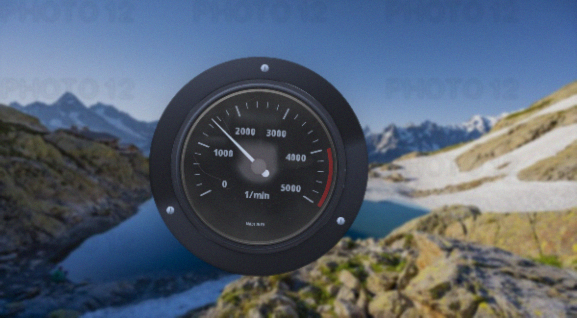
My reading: 1500
